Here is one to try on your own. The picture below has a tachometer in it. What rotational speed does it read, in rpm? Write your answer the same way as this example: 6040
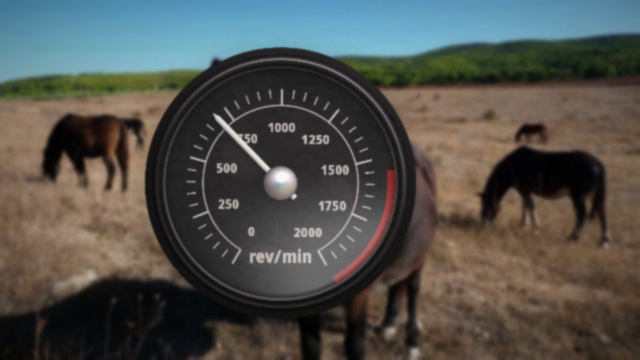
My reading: 700
